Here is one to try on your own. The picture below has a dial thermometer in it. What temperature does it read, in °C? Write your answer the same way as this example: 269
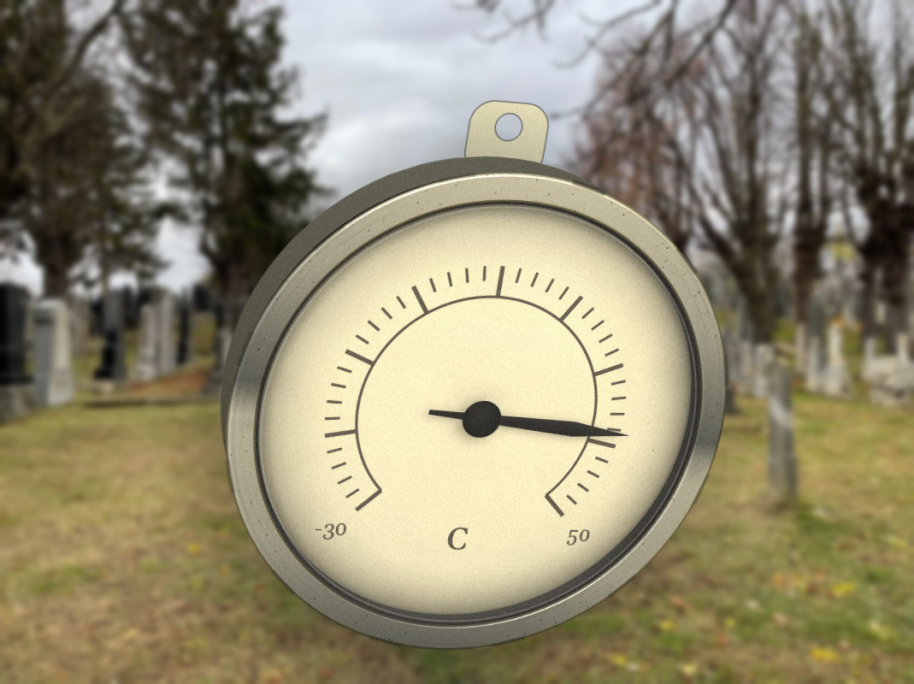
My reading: 38
